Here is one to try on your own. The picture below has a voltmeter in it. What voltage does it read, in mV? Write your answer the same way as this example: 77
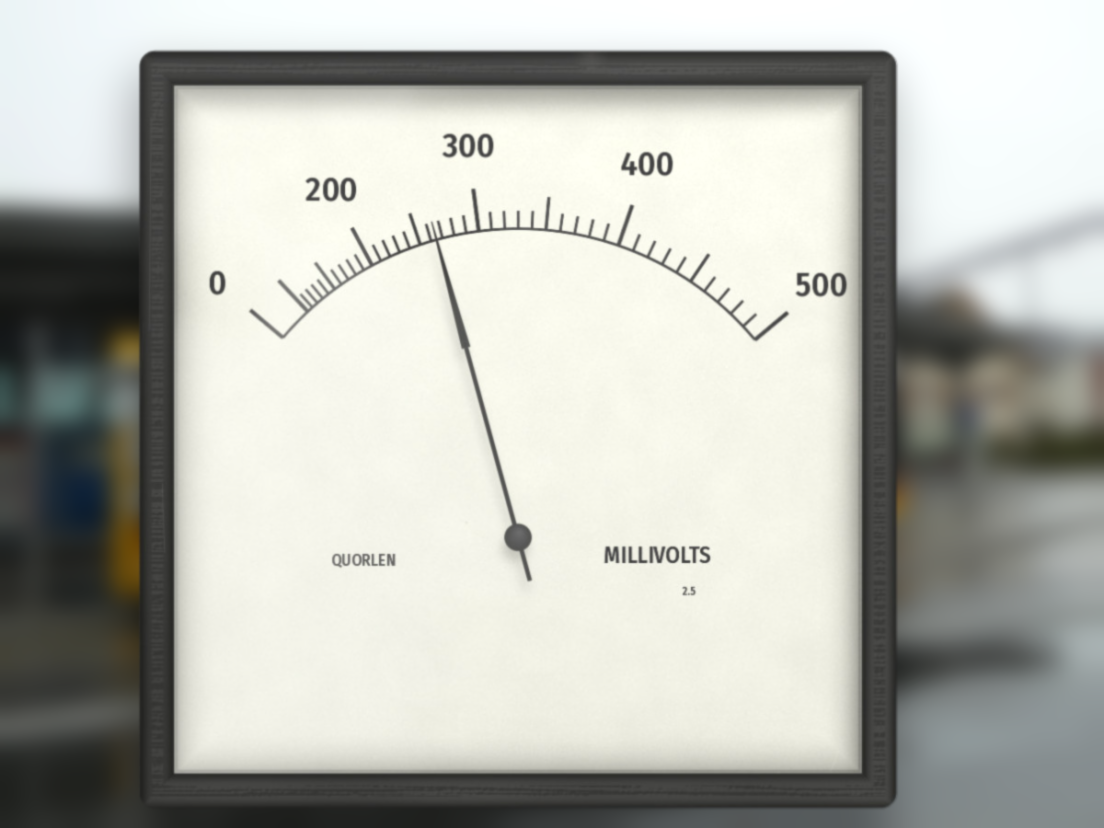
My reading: 265
